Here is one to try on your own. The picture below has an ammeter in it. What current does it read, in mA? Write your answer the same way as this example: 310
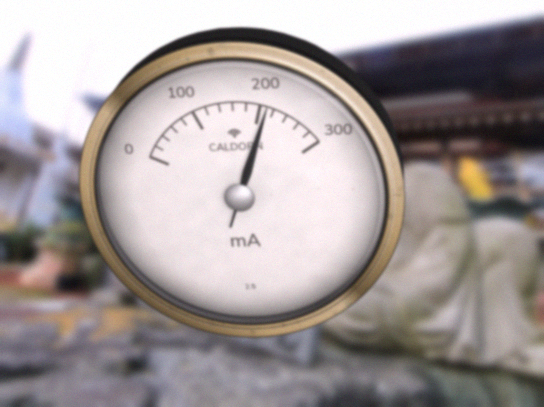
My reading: 210
